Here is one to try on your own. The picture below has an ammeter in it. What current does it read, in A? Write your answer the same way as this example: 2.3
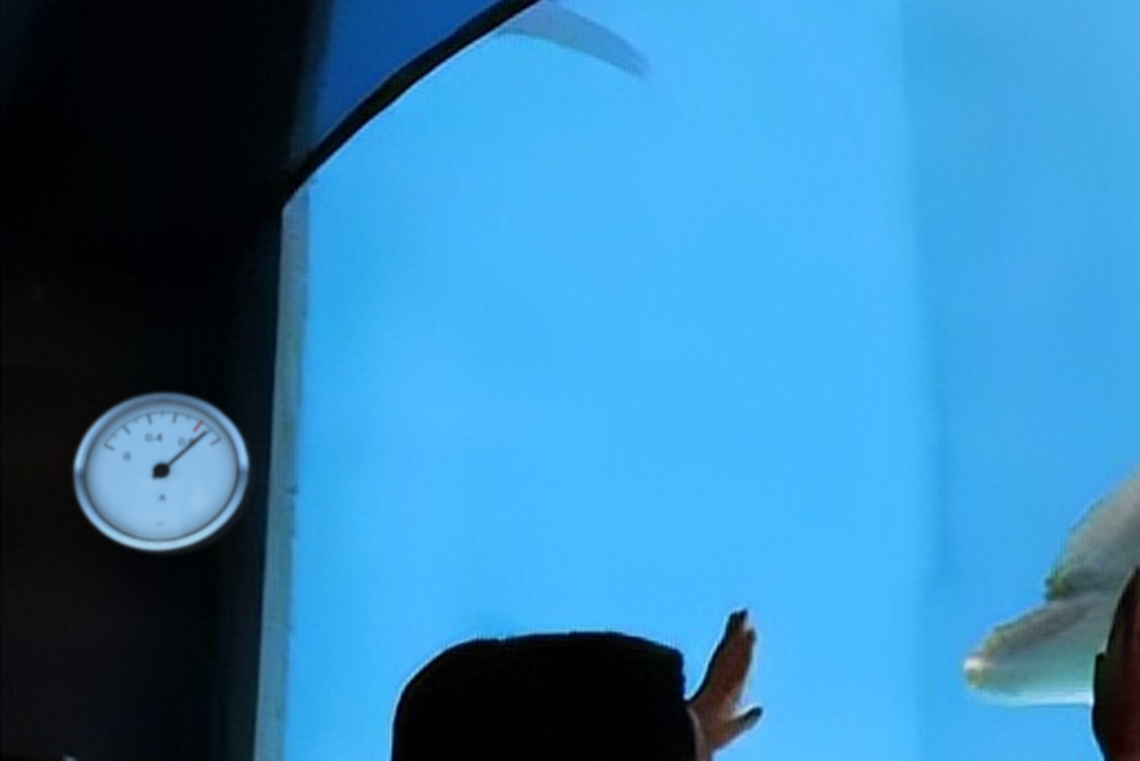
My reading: 0.9
